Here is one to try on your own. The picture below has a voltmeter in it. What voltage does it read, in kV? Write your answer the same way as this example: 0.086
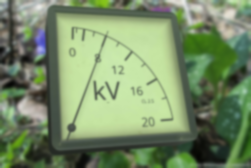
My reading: 8
